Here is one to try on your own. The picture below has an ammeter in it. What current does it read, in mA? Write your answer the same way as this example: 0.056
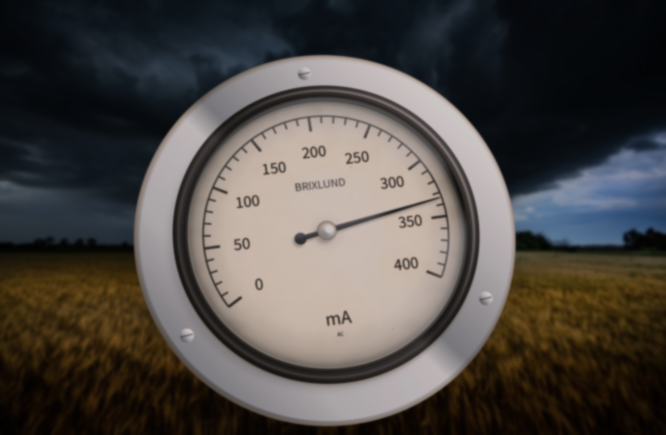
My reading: 335
